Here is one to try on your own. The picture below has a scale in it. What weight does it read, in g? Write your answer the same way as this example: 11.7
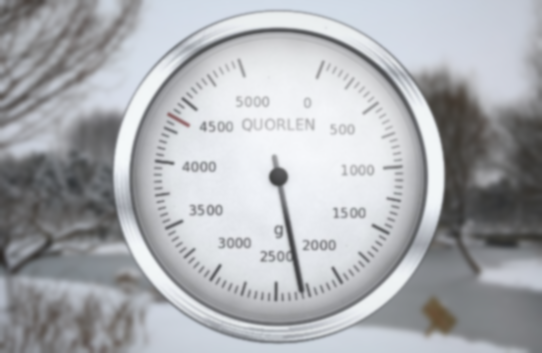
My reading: 2300
